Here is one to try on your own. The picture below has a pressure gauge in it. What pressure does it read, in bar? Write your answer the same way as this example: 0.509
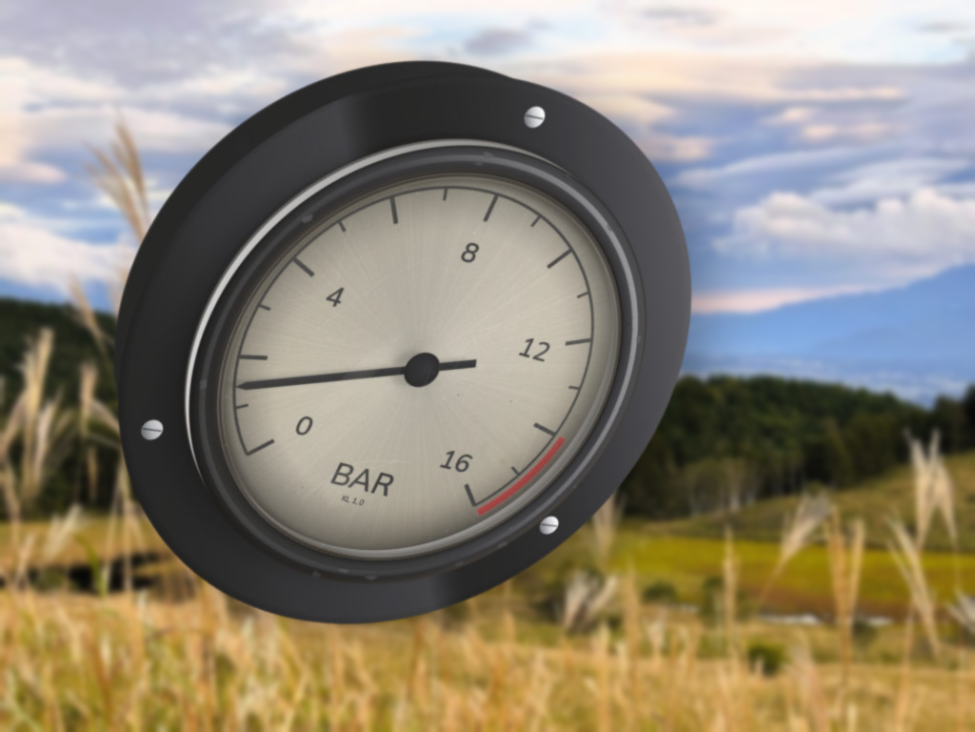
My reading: 1.5
